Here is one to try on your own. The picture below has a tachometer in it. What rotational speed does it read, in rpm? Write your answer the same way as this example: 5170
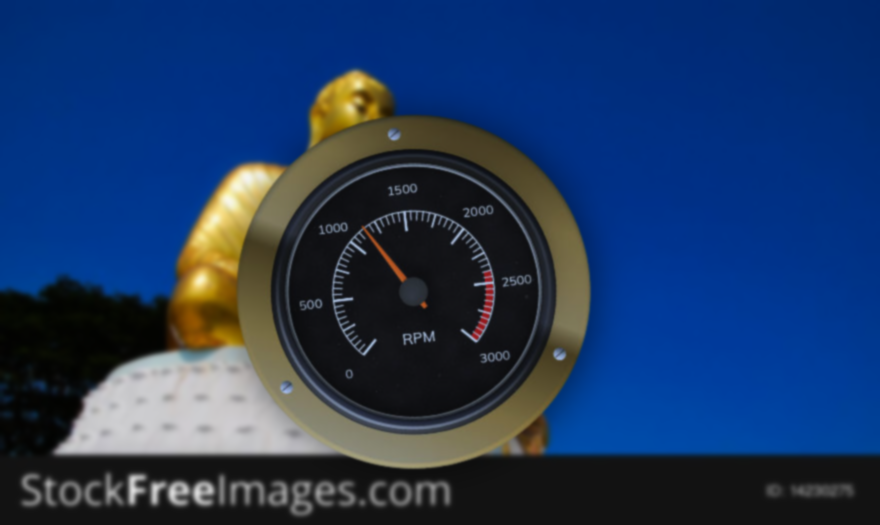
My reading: 1150
